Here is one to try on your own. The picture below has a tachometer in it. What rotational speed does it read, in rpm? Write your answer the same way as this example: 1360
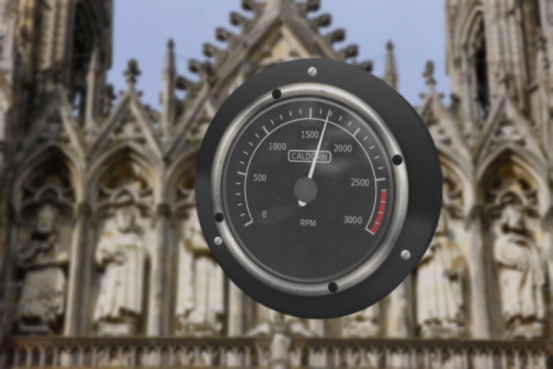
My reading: 1700
